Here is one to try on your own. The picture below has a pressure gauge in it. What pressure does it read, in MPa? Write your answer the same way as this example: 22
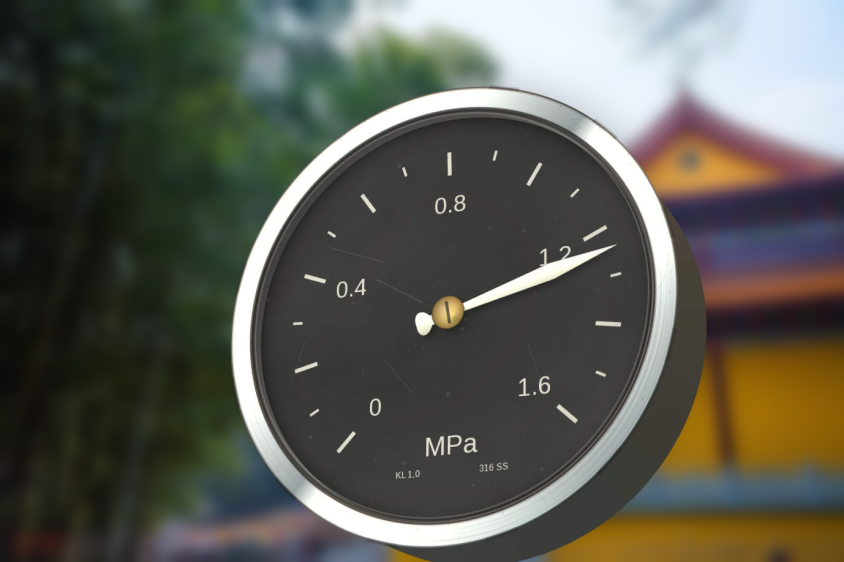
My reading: 1.25
